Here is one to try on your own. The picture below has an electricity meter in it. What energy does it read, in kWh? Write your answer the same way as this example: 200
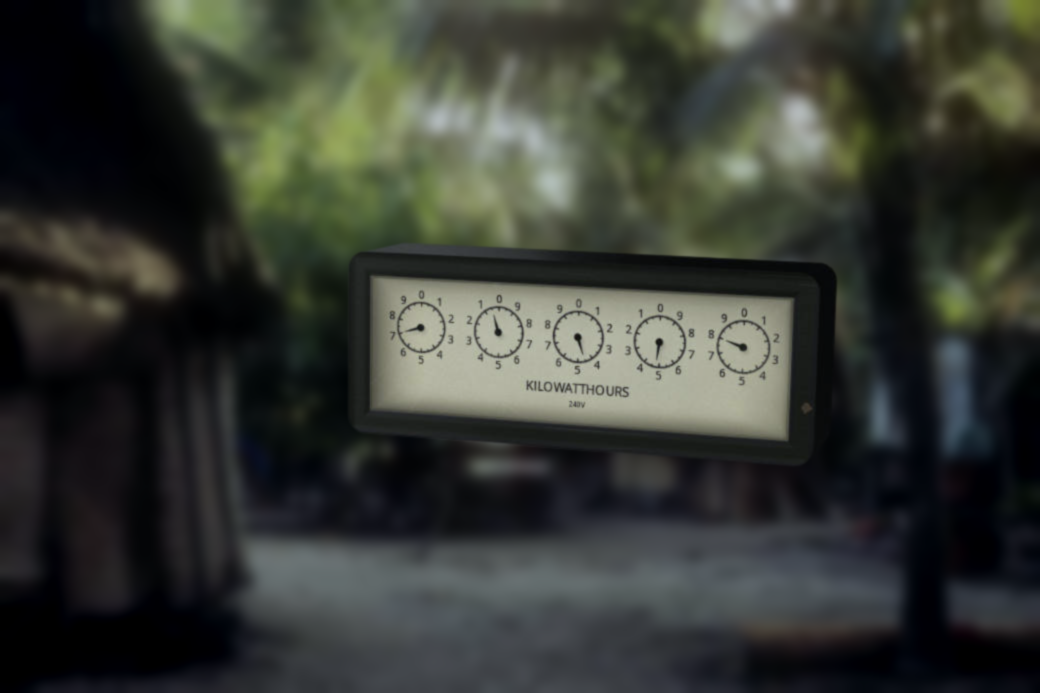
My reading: 70448
